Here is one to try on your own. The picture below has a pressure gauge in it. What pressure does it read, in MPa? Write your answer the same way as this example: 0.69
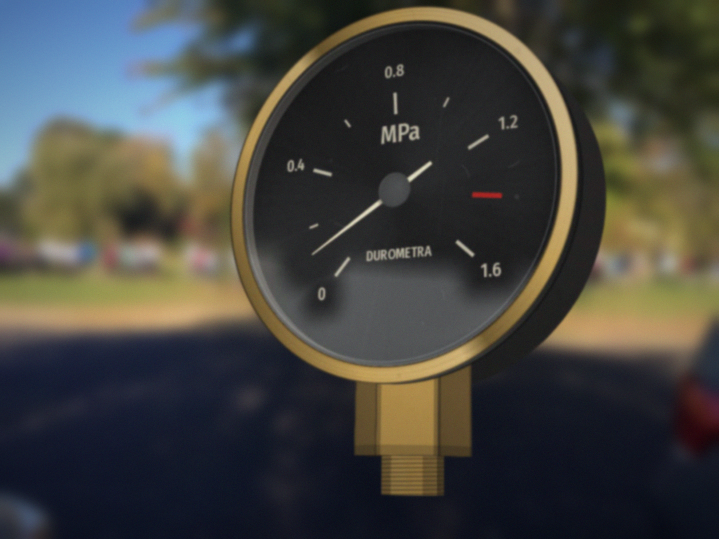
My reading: 0.1
